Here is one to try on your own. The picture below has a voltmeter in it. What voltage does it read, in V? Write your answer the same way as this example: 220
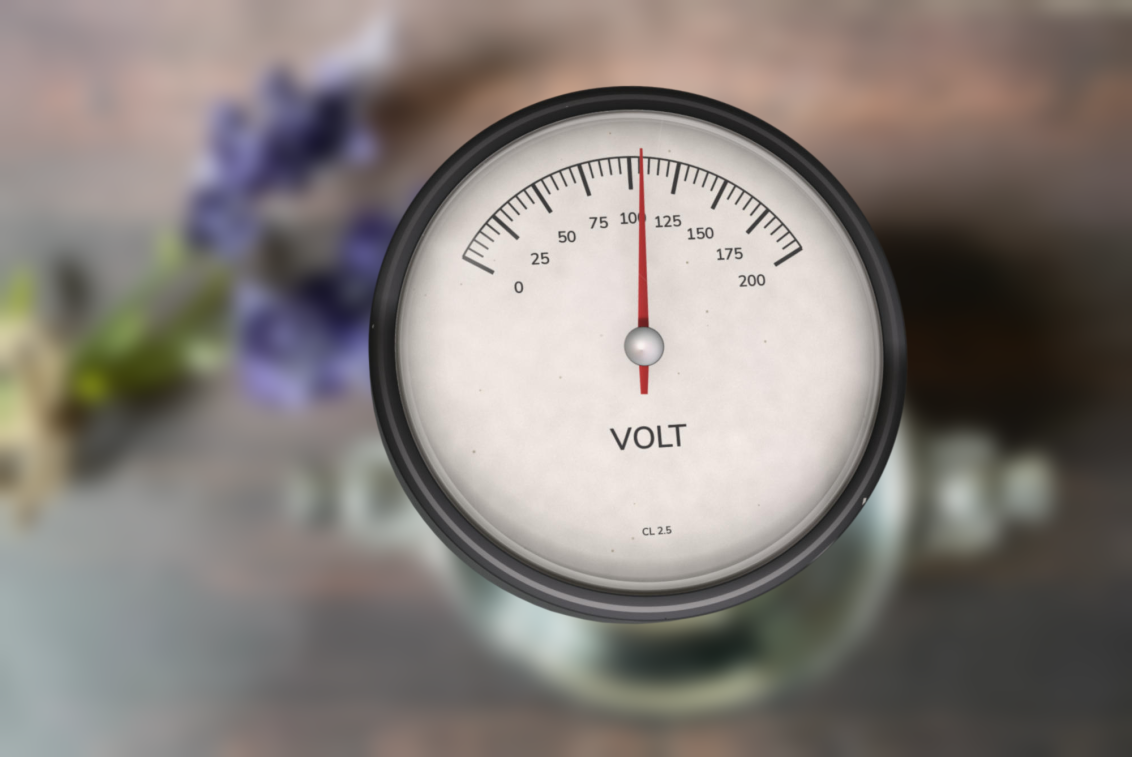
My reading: 105
